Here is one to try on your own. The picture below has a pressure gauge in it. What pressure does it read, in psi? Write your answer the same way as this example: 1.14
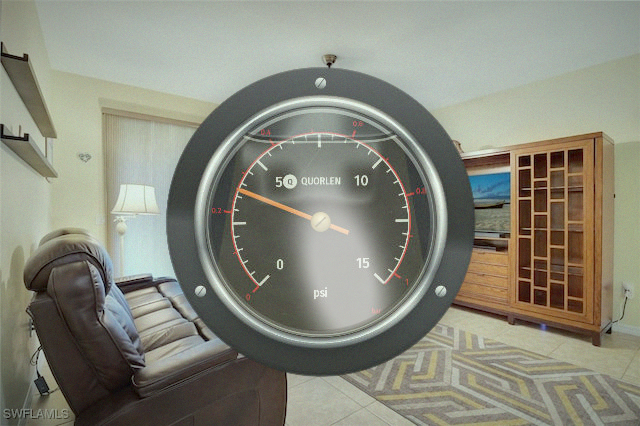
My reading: 3.75
